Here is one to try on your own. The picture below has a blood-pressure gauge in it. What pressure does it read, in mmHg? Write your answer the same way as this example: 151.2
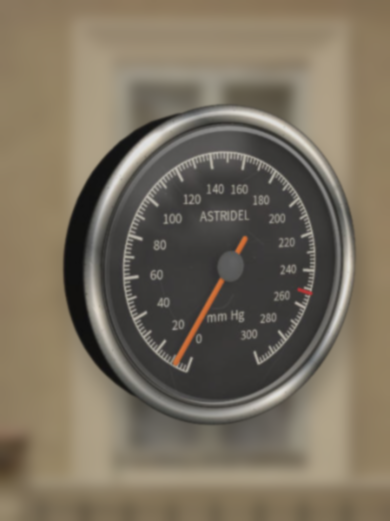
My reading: 10
